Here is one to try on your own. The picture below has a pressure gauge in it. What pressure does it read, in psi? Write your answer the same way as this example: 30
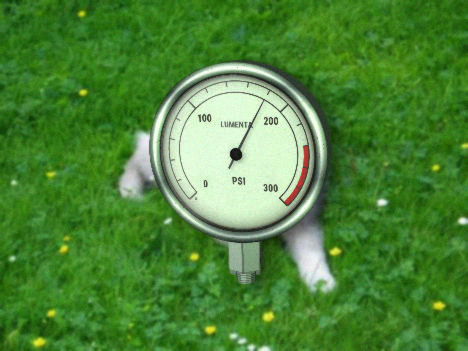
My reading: 180
